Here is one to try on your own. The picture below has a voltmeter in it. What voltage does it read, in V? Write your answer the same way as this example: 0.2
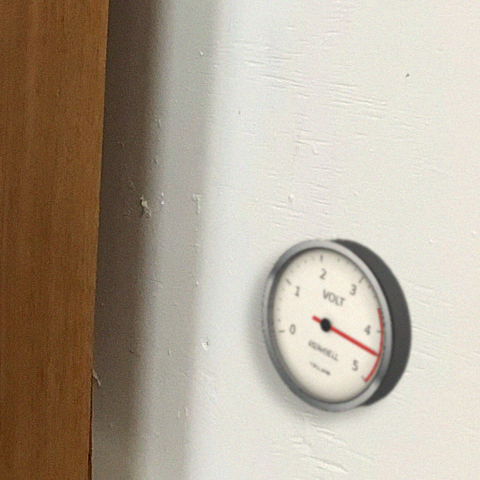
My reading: 4.4
